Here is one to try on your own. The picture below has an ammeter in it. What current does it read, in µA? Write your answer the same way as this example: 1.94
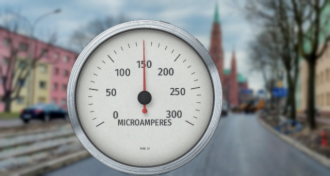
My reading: 150
